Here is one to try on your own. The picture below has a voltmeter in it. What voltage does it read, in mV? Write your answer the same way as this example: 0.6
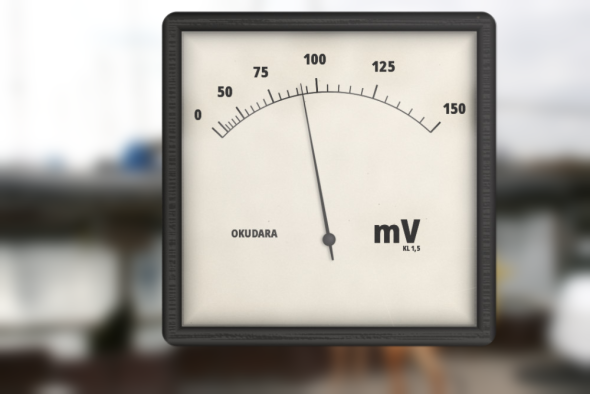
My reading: 92.5
